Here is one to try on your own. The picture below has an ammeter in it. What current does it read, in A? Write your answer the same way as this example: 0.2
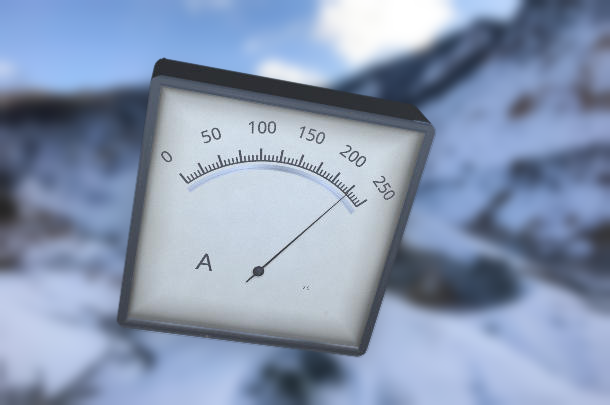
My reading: 225
